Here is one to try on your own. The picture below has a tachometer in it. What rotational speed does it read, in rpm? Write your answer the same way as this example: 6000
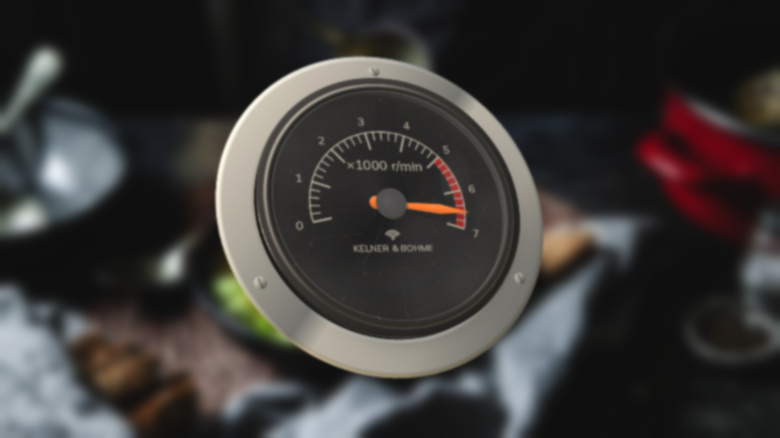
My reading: 6600
